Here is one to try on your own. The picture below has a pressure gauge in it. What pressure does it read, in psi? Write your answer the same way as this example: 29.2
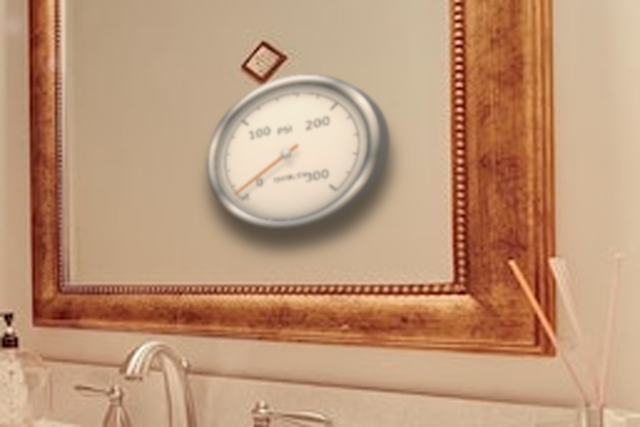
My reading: 10
